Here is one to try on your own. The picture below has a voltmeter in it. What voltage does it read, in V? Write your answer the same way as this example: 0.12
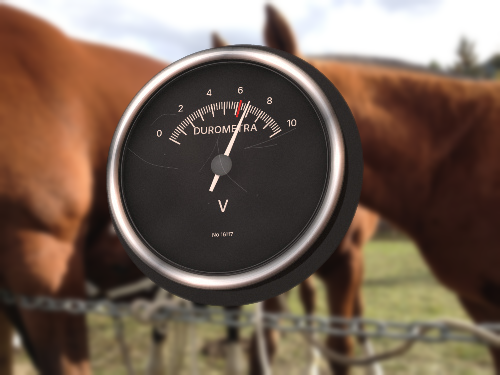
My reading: 7
